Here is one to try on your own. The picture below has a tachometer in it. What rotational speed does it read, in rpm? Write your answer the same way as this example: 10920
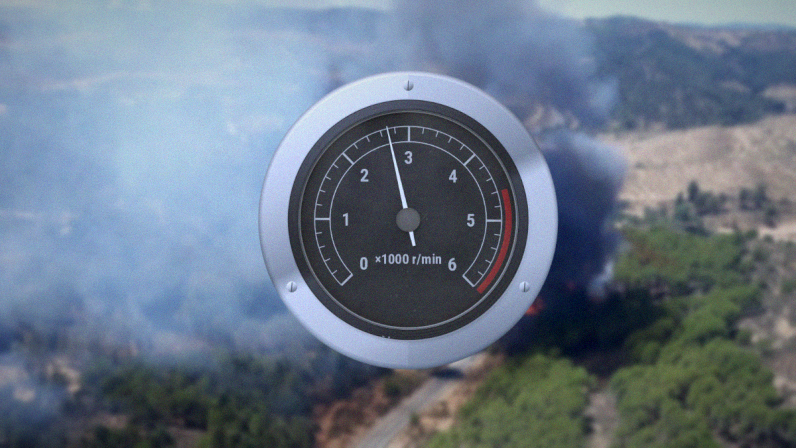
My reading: 2700
